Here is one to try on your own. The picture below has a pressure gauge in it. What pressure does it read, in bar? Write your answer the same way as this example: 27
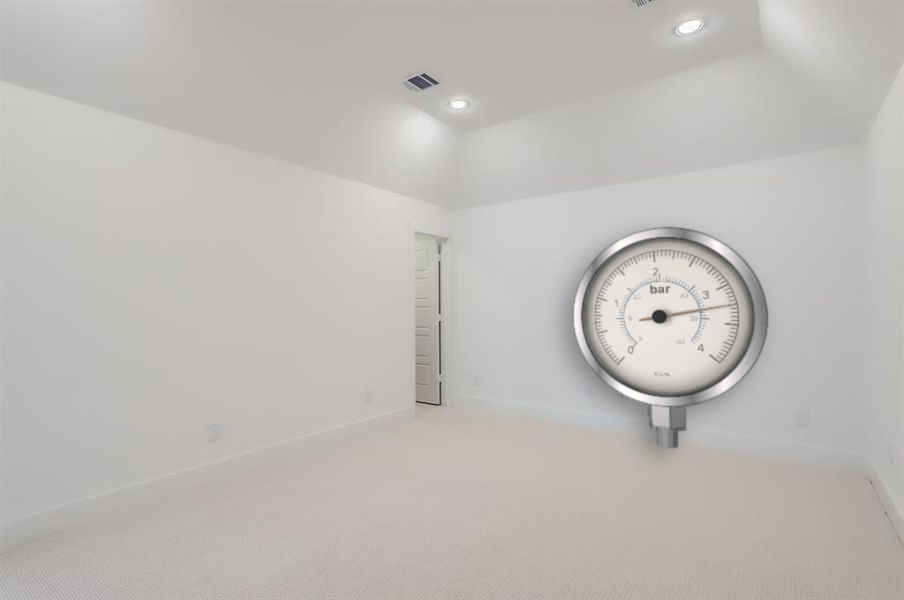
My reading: 3.25
